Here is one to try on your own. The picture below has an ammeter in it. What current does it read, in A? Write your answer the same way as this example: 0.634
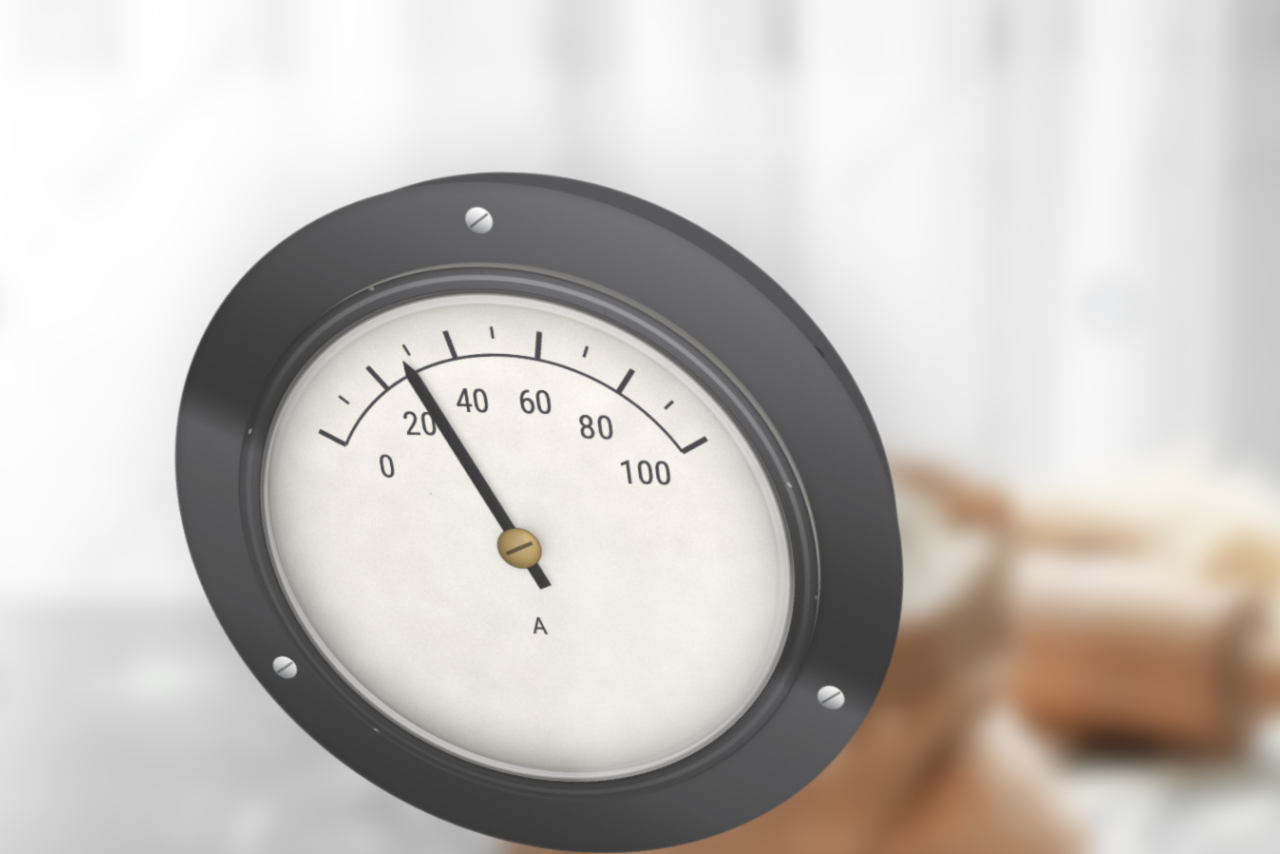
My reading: 30
